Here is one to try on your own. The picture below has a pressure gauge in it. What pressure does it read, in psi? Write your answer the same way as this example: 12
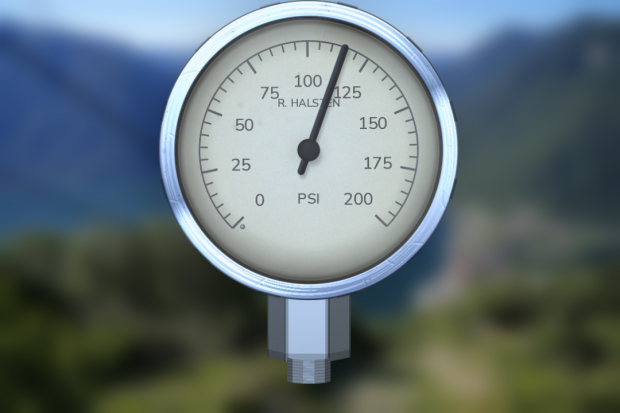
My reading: 115
